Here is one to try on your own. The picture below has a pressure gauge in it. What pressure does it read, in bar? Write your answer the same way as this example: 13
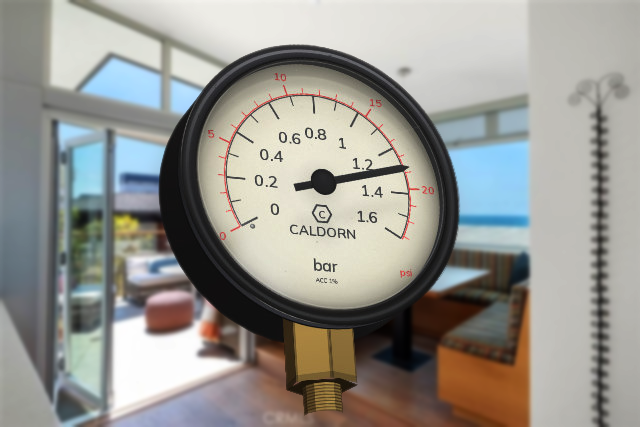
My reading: 1.3
